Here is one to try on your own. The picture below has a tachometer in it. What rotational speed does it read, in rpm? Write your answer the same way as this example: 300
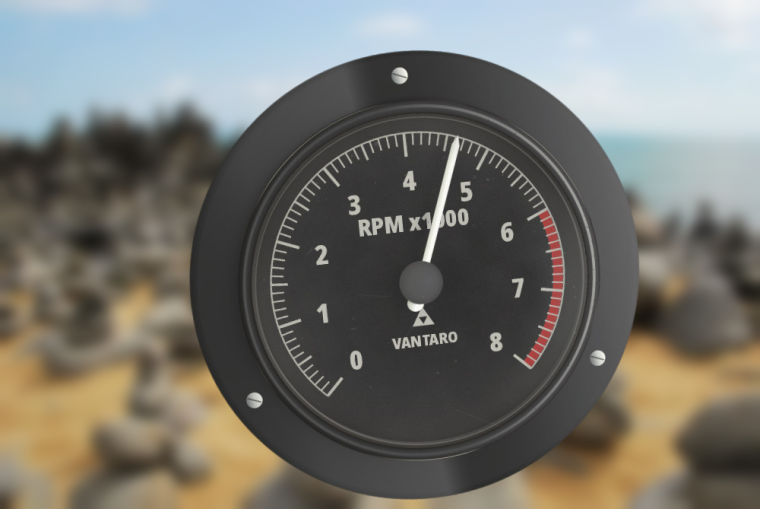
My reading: 4600
